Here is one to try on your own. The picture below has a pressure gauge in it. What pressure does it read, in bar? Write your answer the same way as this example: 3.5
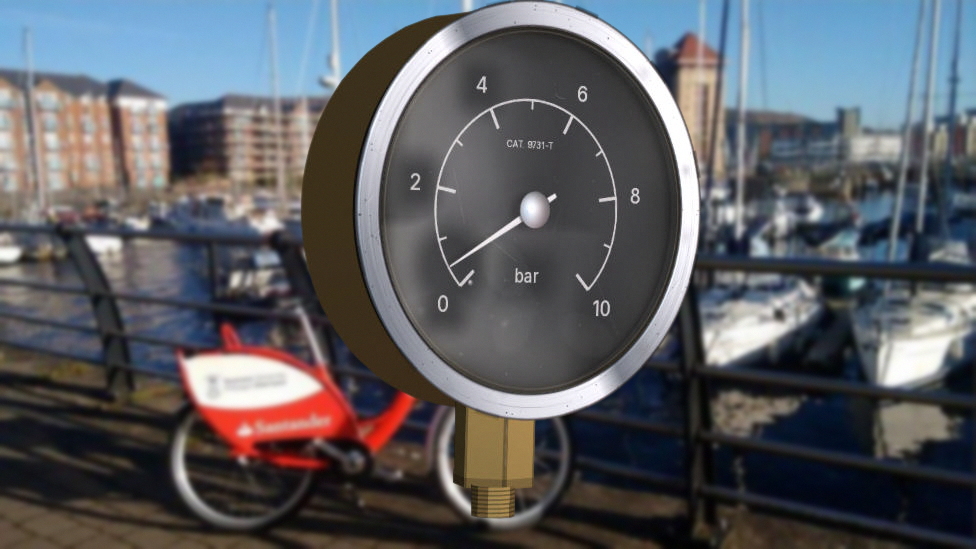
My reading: 0.5
